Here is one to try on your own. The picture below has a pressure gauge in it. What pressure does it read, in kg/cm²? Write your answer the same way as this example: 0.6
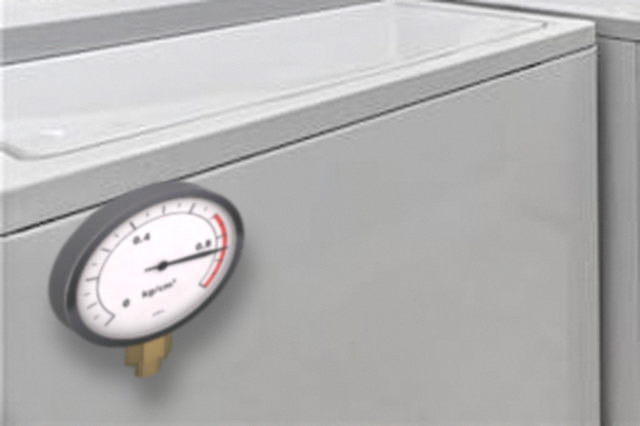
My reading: 0.85
